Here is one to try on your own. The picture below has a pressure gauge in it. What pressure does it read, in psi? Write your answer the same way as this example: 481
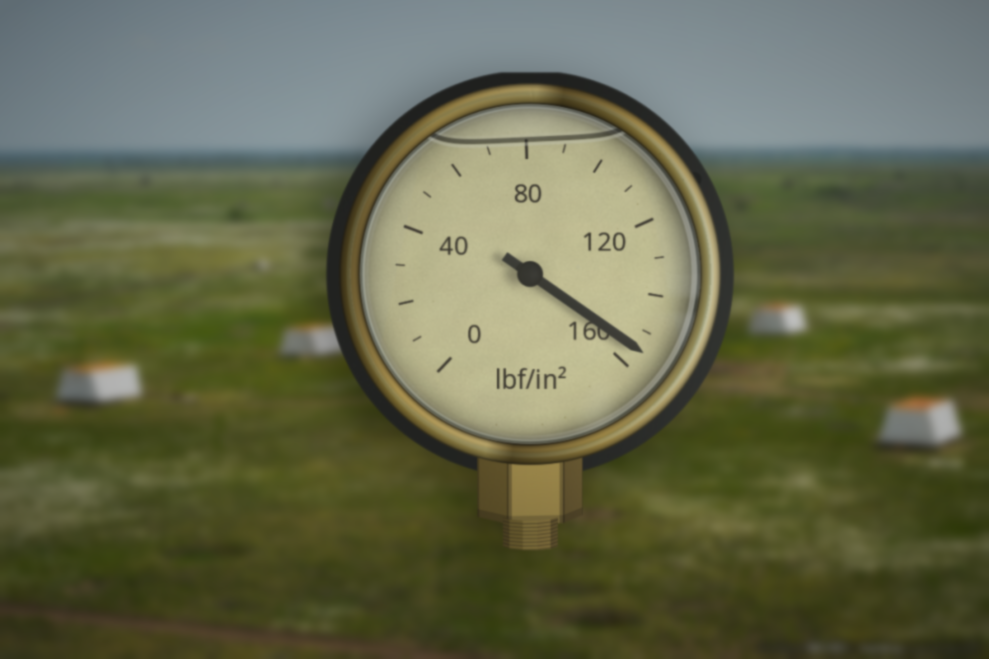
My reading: 155
